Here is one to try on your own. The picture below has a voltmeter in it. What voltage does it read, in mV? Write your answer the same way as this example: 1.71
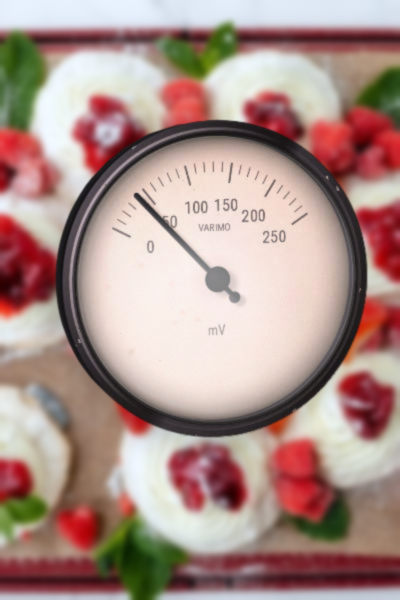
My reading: 40
